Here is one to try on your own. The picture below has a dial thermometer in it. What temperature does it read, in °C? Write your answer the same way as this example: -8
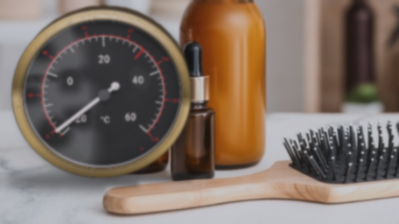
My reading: -18
